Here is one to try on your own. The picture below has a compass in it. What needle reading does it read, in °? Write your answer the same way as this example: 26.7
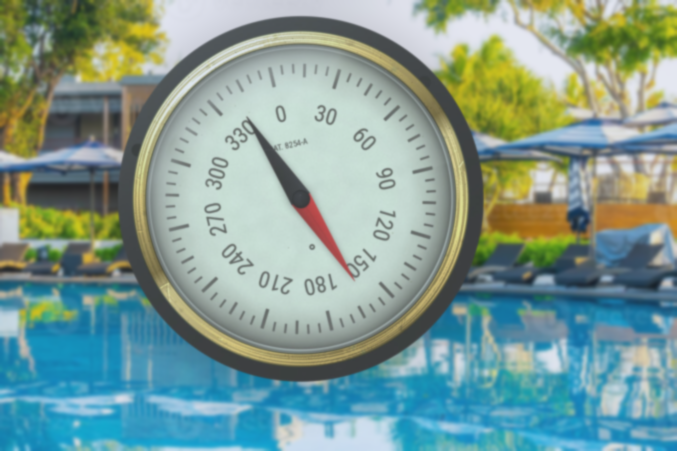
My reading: 160
